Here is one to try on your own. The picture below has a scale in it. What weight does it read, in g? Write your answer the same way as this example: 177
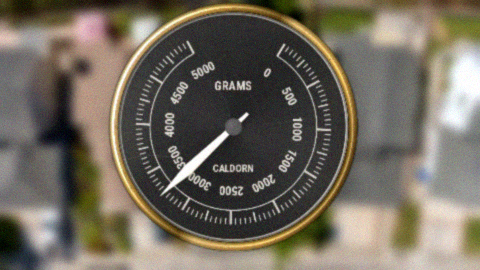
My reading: 3250
